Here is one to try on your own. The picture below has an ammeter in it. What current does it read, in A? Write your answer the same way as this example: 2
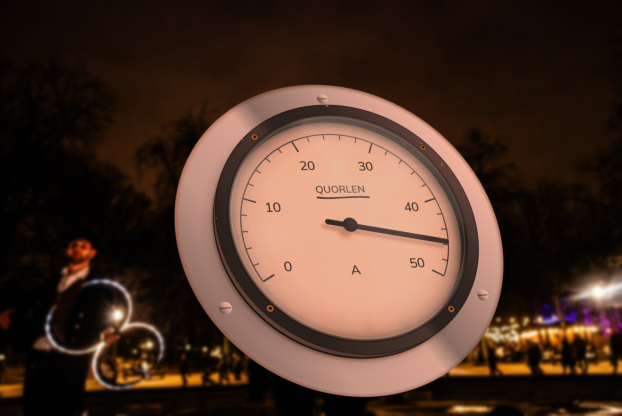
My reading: 46
